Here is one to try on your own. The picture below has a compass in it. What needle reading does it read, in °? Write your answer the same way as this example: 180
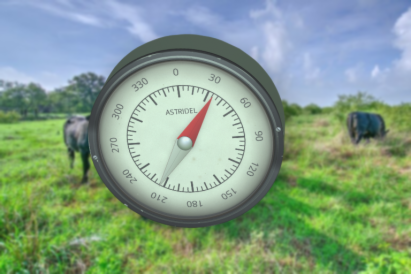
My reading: 35
